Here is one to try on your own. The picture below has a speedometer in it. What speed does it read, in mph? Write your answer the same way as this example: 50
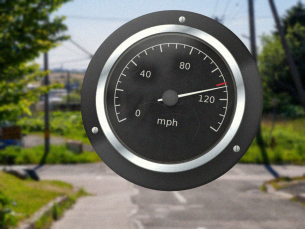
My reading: 112.5
